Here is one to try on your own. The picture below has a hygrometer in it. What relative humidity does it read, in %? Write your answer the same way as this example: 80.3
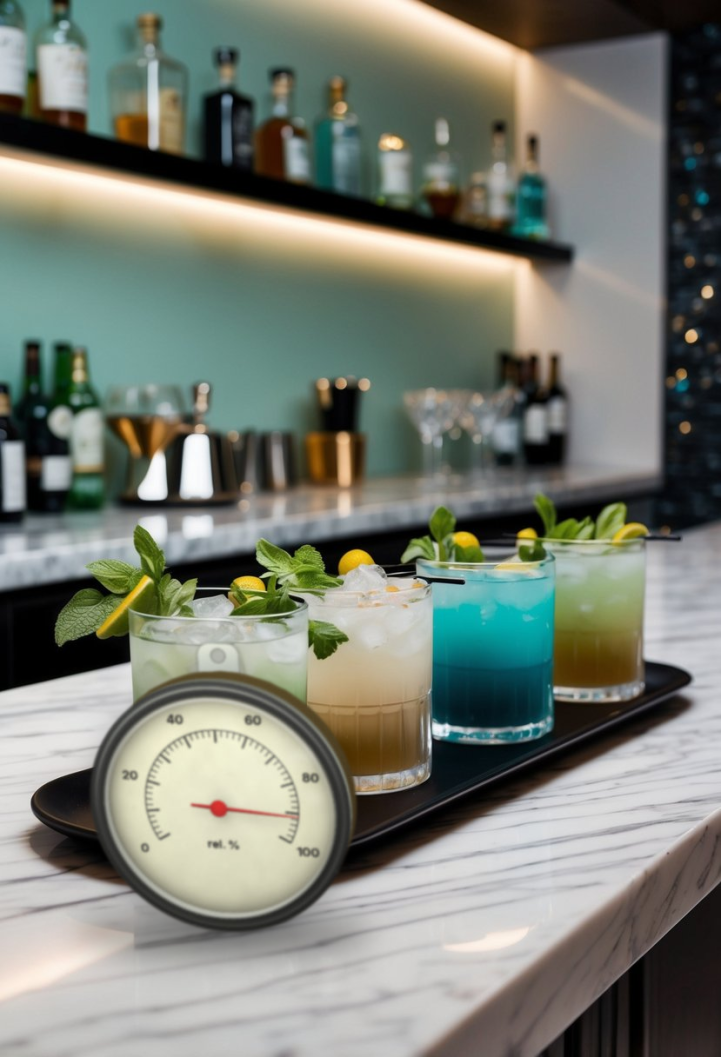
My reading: 90
